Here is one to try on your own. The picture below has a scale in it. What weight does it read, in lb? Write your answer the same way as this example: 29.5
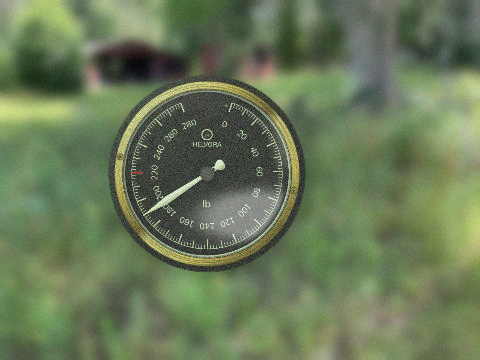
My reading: 190
